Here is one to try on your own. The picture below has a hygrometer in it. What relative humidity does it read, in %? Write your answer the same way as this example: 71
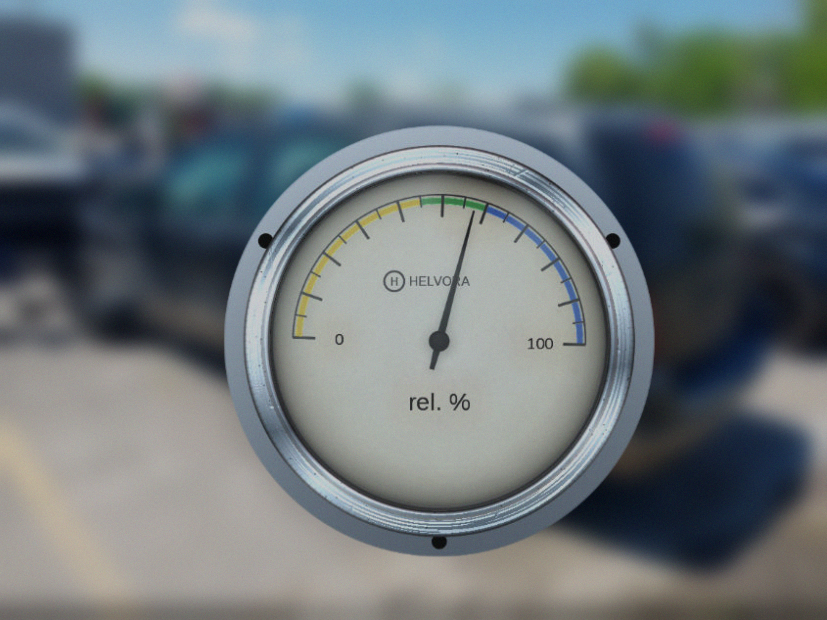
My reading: 57.5
